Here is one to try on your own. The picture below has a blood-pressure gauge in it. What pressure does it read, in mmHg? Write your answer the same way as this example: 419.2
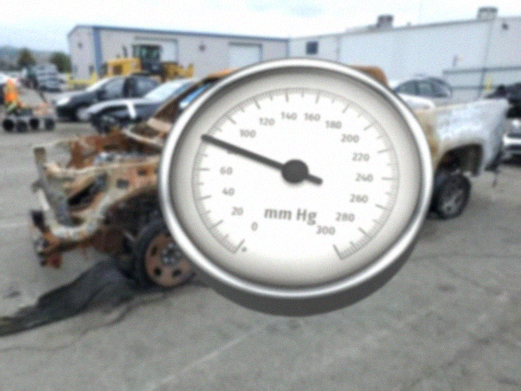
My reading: 80
